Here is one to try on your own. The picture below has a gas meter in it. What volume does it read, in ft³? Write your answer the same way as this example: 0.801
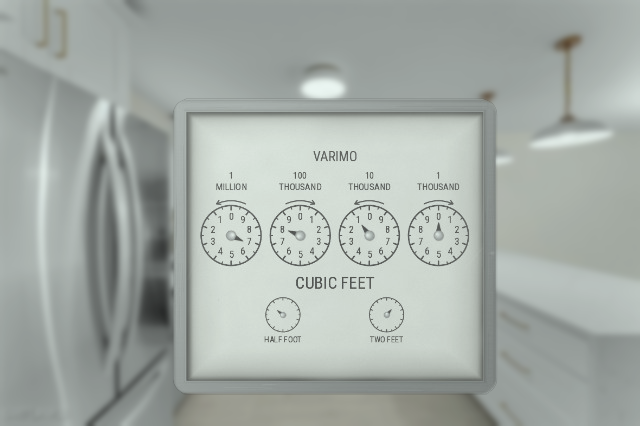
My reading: 681000
